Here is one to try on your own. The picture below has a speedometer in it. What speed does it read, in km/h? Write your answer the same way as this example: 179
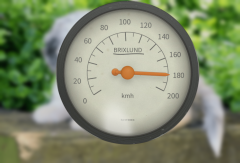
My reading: 180
